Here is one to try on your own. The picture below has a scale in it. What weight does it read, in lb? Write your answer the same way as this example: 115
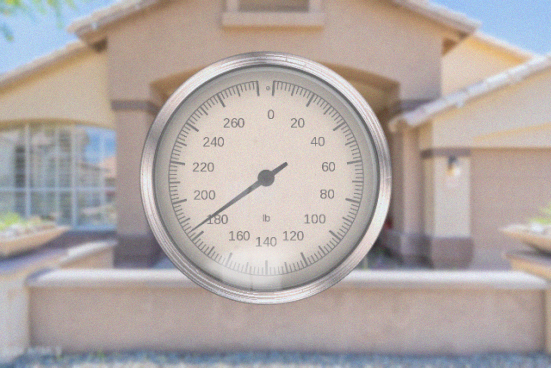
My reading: 184
